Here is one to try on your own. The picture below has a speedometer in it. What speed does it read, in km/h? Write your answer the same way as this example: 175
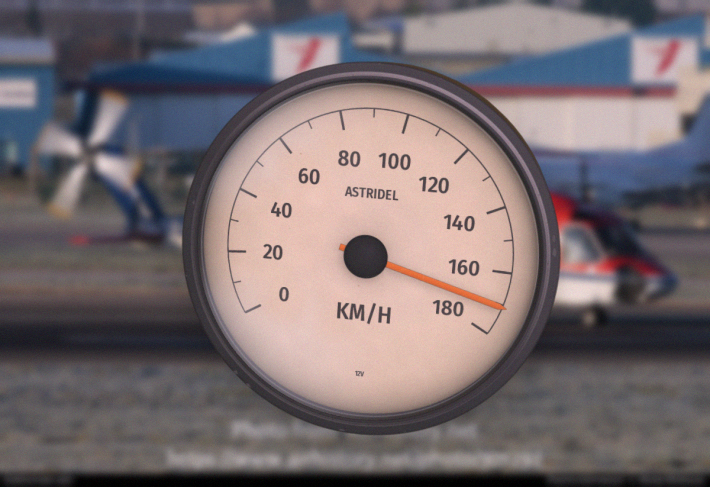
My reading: 170
